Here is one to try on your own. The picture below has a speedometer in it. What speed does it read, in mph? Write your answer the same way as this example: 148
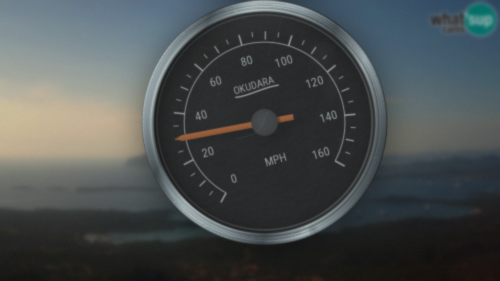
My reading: 30
